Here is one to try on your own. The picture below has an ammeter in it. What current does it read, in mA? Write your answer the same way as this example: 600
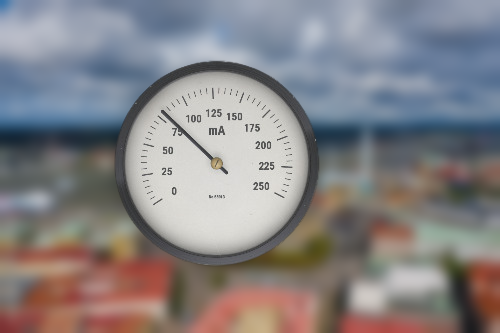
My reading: 80
